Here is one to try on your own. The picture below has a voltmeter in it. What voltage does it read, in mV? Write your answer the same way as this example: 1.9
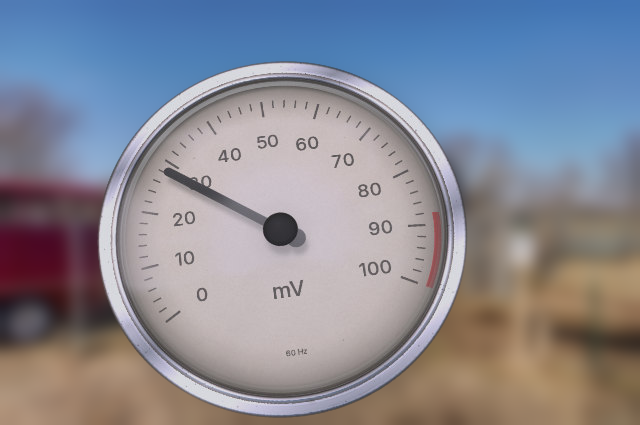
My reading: 28
